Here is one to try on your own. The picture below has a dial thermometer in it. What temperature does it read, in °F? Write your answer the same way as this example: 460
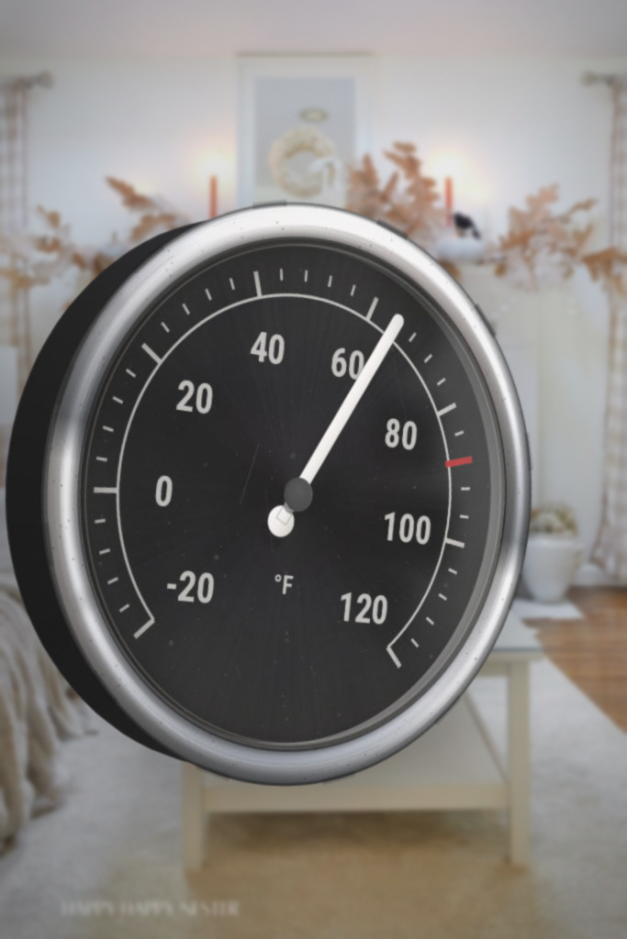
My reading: 64
